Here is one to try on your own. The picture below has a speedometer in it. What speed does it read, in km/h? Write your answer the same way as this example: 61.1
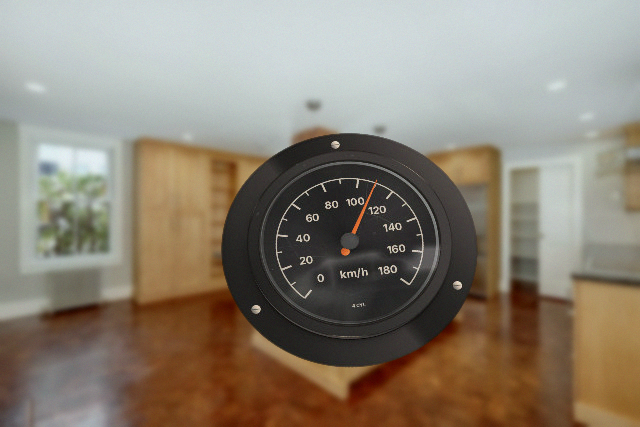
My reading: 110
